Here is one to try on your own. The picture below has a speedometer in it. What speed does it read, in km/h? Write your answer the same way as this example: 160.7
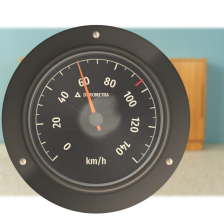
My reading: 60
